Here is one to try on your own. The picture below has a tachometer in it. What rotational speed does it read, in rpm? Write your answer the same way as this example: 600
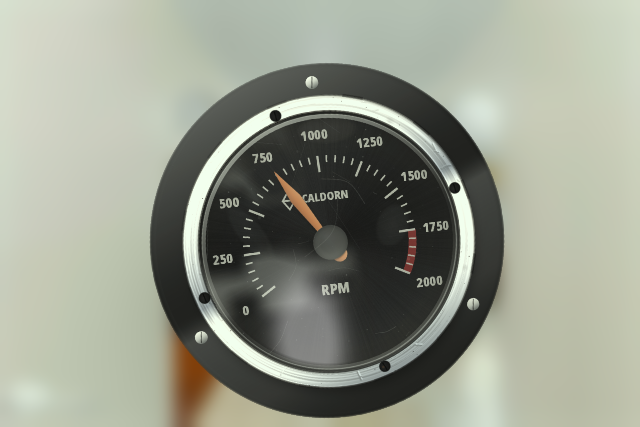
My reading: 750
